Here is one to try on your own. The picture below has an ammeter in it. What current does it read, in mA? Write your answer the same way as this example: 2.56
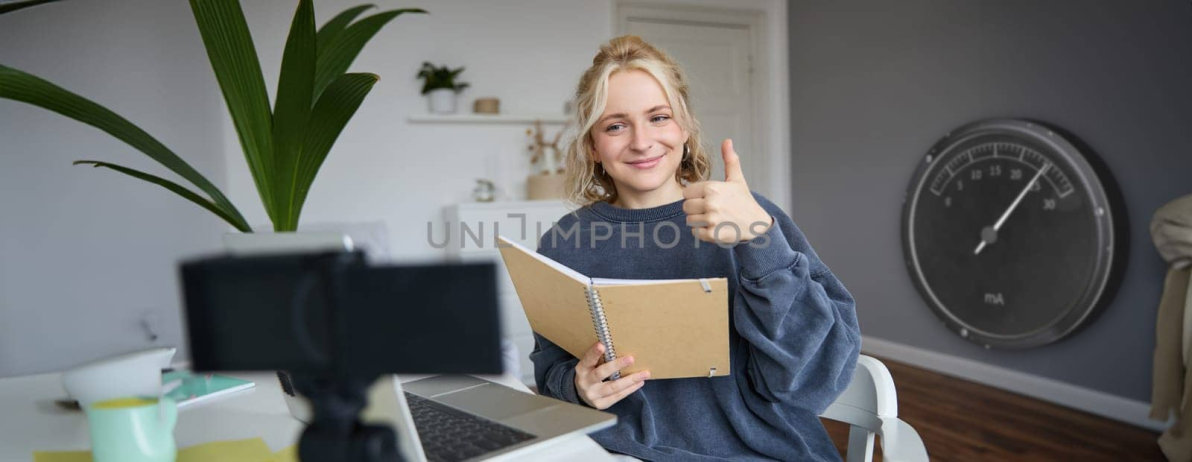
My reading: 25
